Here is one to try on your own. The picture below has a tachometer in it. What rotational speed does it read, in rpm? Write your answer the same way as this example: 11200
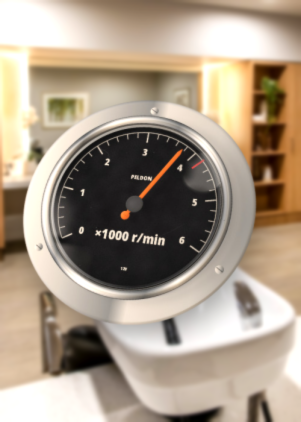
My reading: 3800
